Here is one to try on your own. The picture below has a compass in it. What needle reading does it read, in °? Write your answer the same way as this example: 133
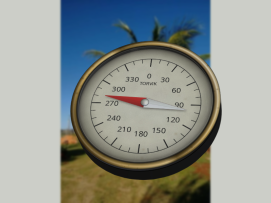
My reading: 280
